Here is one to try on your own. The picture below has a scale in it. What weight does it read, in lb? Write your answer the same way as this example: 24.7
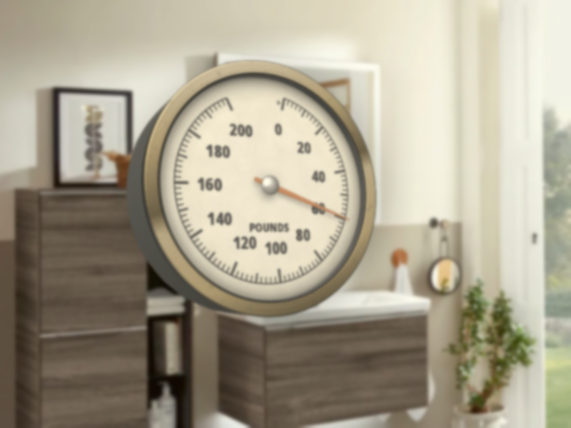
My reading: 60
